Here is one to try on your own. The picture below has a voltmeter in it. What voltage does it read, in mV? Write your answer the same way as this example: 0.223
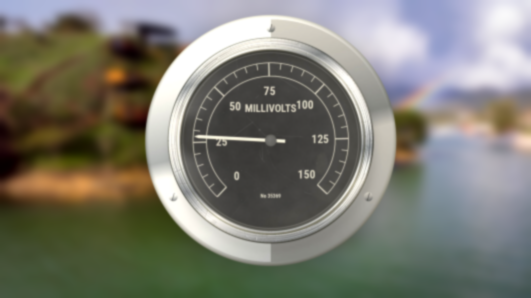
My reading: 27.5
